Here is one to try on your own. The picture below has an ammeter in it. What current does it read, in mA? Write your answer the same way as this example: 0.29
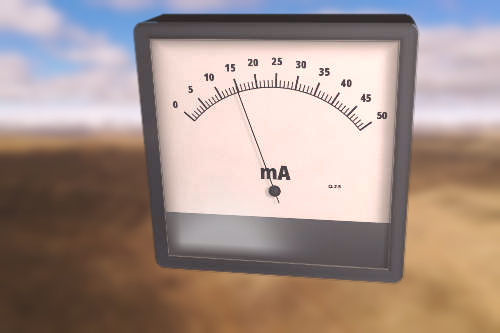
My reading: 15
